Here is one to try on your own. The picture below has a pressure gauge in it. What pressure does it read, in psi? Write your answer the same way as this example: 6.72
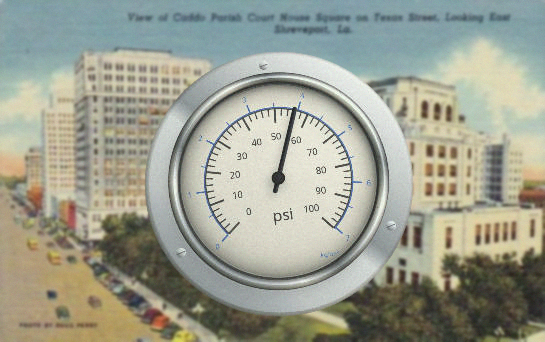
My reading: 56
